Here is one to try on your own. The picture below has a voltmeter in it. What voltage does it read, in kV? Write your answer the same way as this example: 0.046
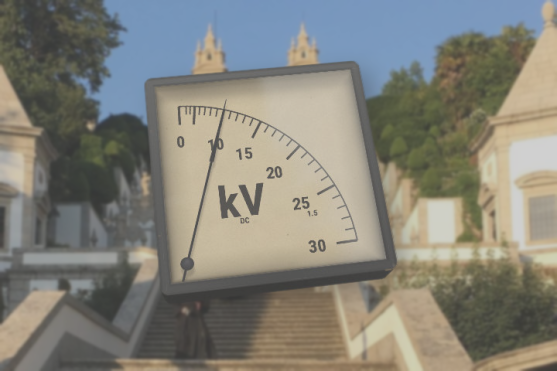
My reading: 10
